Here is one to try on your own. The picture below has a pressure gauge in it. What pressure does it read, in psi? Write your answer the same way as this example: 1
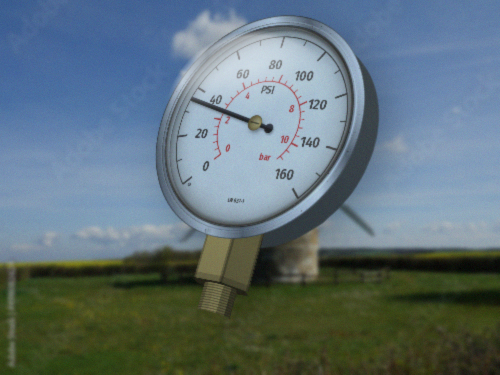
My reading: 35
